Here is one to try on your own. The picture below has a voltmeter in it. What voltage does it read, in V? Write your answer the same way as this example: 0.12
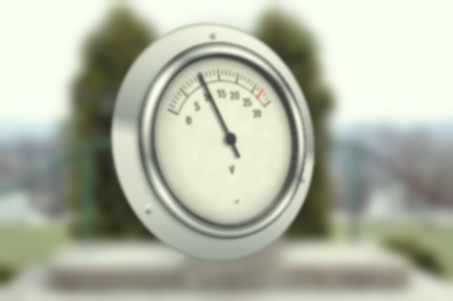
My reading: 10
